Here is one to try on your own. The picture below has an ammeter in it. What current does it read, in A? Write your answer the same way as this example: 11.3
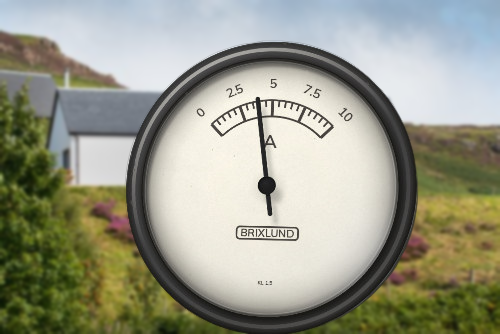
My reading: 4
